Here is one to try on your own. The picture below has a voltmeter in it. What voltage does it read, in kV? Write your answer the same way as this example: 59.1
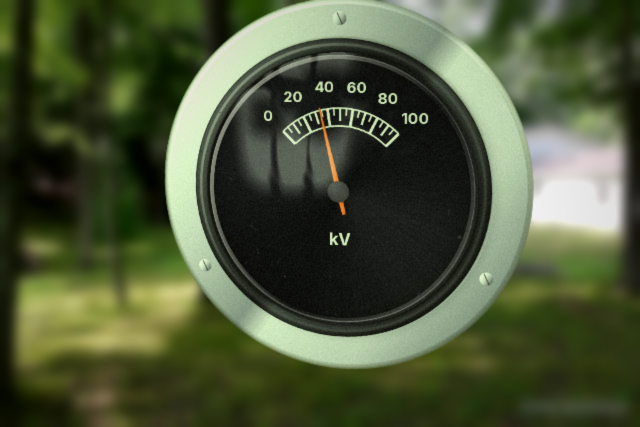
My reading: 35
